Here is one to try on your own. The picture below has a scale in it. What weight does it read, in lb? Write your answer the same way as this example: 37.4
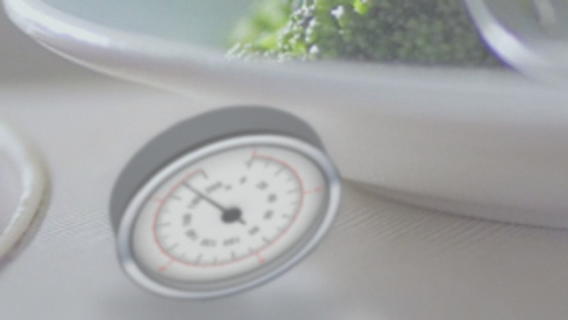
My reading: 190
